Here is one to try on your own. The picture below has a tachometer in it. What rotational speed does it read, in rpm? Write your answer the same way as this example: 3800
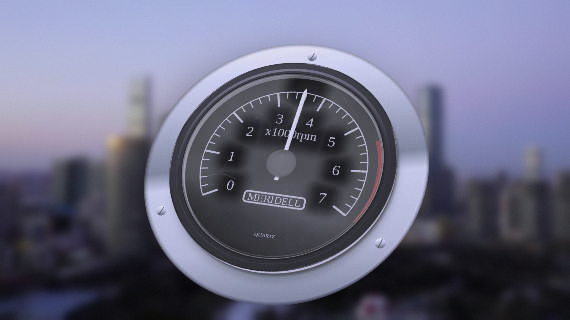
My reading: 3600
